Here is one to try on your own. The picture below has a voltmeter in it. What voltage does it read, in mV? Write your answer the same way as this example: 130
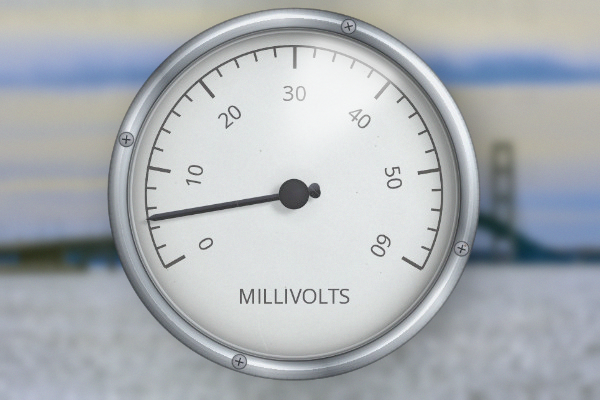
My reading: 5
